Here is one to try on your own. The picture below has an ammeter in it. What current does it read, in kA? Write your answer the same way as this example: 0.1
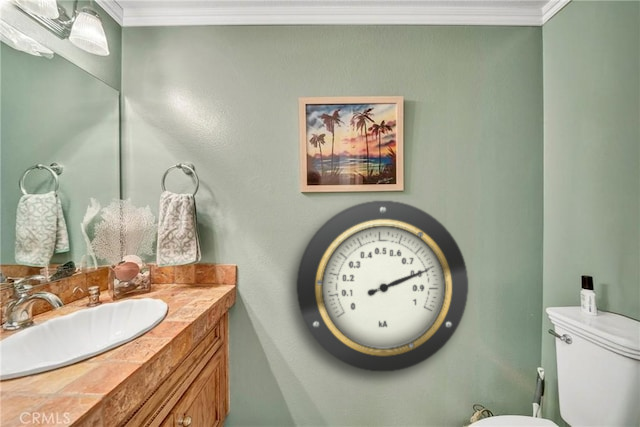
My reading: 0.8
